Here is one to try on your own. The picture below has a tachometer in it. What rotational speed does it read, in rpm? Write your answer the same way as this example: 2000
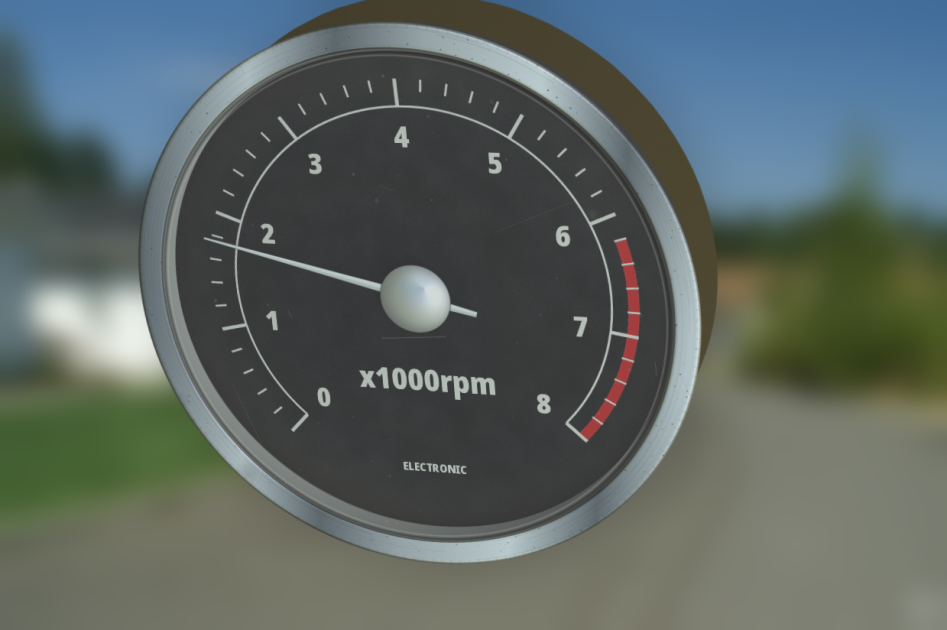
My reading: 1800
